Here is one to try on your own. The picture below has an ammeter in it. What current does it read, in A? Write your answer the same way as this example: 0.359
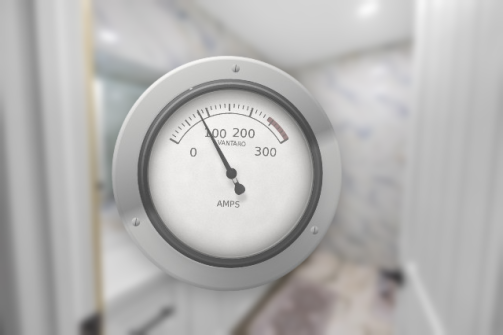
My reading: 80
